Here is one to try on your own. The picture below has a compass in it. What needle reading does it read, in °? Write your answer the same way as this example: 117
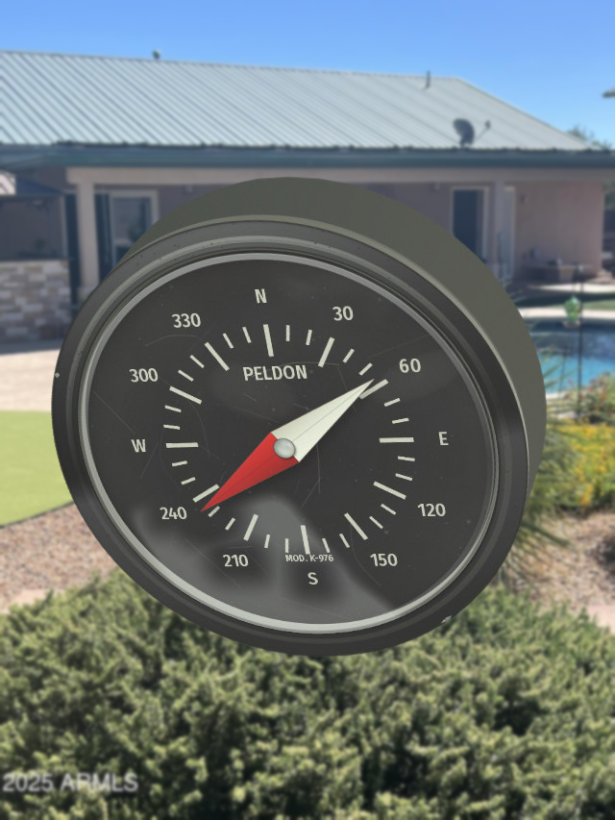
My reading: 235
